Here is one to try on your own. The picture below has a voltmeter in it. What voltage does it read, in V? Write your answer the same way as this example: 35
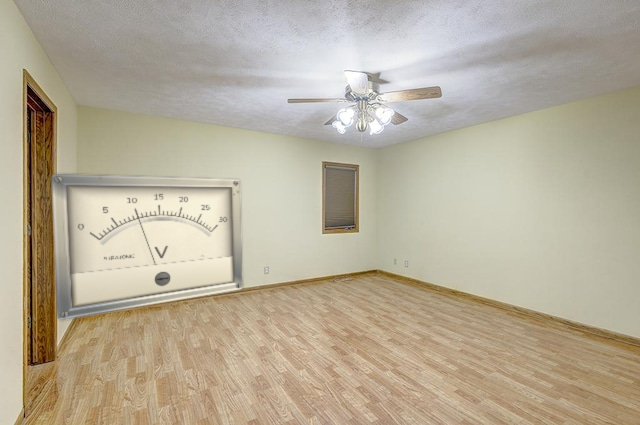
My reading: 10
